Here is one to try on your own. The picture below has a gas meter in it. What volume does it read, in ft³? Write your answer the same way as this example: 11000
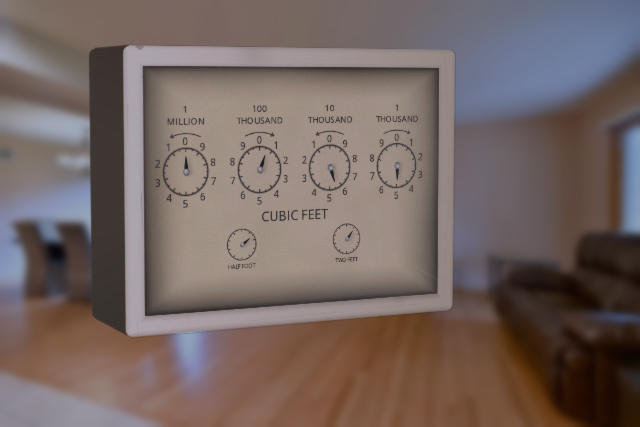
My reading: 5500
